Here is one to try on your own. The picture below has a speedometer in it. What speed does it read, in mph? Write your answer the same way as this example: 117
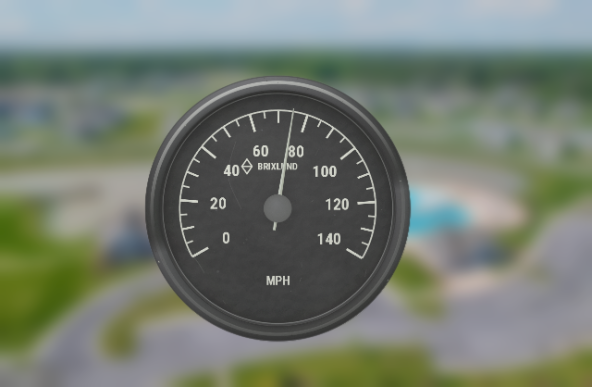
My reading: 75
